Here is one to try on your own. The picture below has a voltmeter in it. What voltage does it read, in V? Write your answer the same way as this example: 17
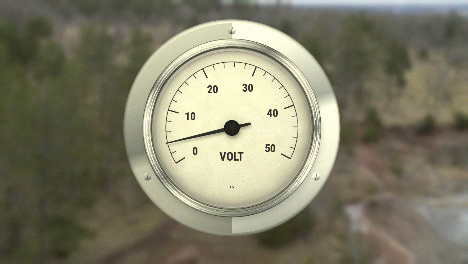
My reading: 4
